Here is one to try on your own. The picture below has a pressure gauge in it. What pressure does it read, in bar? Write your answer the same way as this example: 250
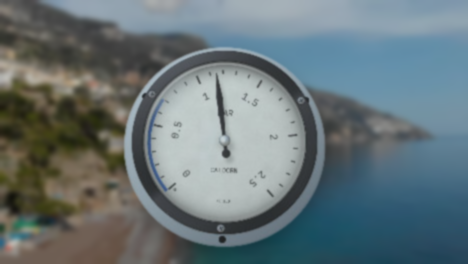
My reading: 1.15
